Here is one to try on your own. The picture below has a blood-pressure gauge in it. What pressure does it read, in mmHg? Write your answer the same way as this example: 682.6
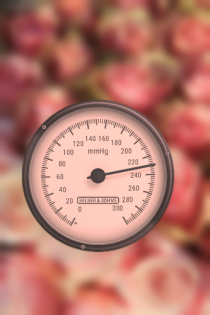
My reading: 230
